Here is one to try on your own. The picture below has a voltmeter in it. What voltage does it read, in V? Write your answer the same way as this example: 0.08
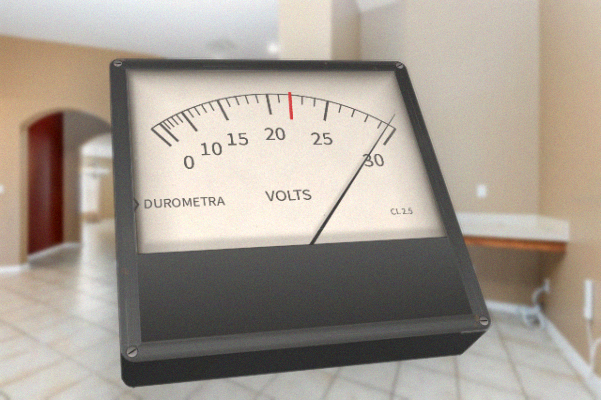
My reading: 29.5
